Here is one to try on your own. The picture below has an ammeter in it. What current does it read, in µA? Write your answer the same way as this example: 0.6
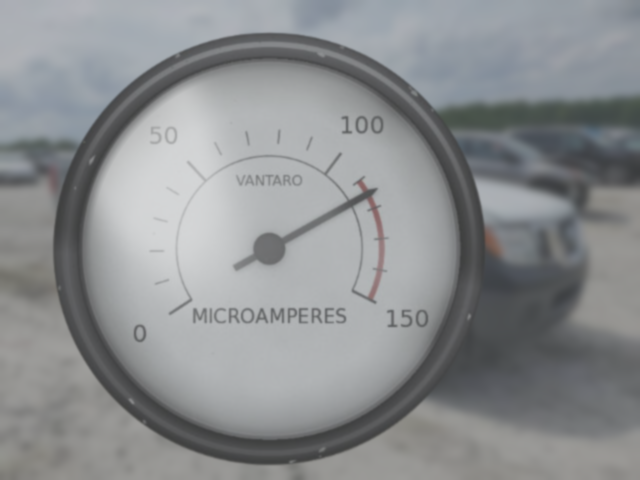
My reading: 115
